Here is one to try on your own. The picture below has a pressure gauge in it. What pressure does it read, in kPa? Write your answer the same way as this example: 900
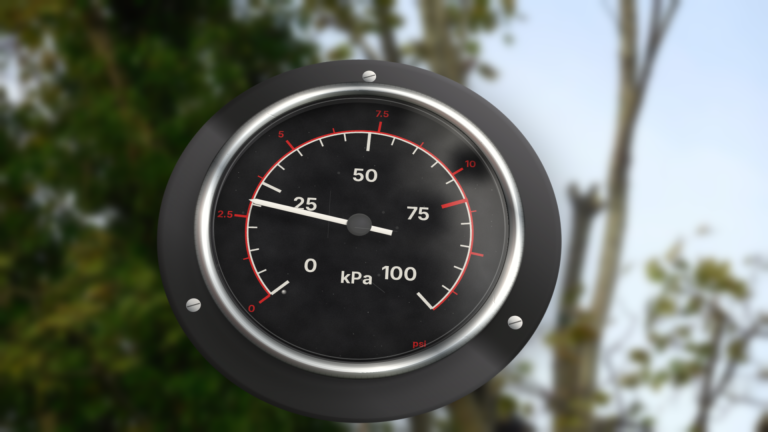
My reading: 20
